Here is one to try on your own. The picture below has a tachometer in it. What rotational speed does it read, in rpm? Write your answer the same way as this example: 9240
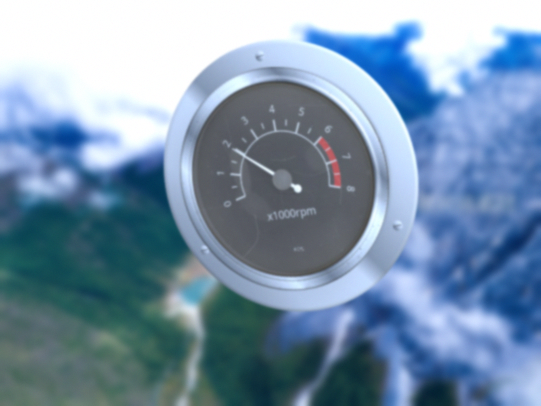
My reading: 2000
